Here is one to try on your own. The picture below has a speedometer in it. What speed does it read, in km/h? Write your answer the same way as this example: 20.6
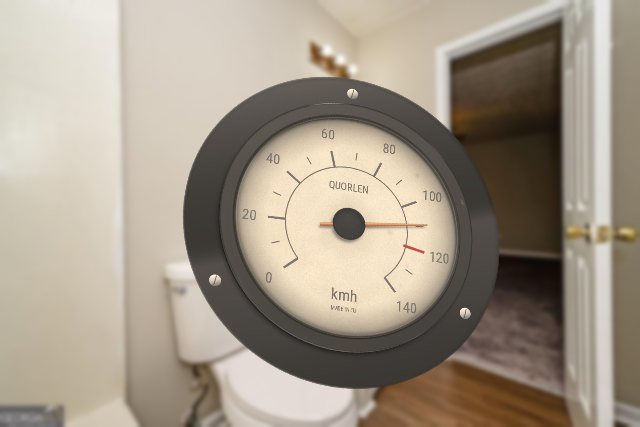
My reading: 110
